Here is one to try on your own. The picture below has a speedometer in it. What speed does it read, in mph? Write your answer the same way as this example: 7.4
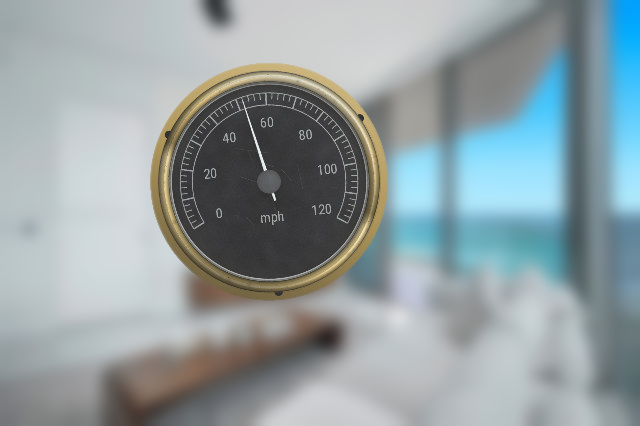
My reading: 52
